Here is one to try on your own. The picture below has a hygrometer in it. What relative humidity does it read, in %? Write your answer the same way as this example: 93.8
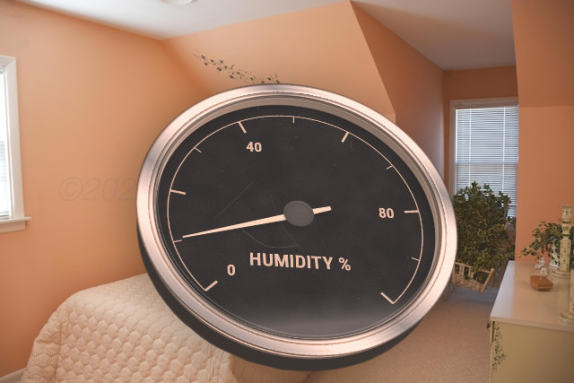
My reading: 10
